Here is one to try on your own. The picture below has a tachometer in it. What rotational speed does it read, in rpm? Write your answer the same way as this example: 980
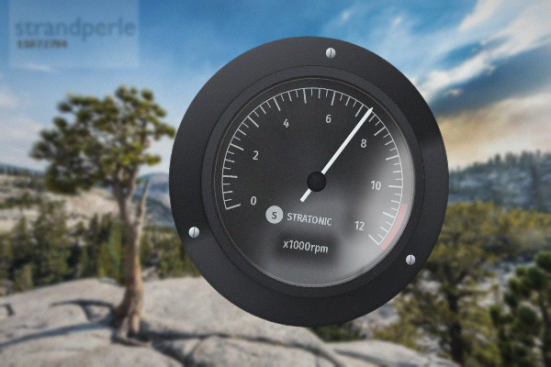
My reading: 7250
